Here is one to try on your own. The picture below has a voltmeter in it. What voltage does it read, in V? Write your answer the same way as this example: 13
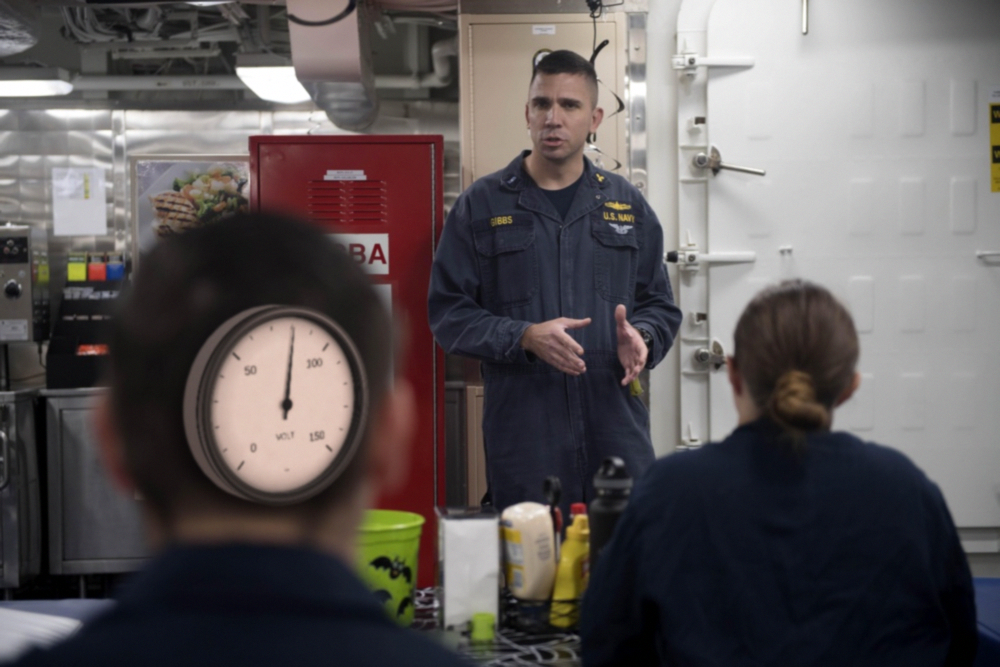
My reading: 80
